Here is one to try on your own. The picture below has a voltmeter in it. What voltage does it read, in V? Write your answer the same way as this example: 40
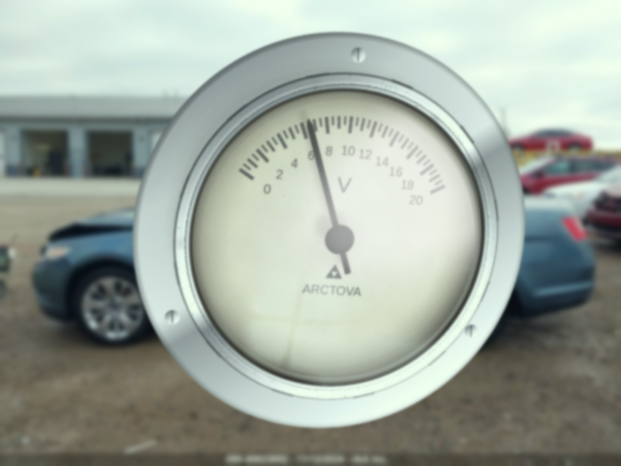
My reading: 6.5
